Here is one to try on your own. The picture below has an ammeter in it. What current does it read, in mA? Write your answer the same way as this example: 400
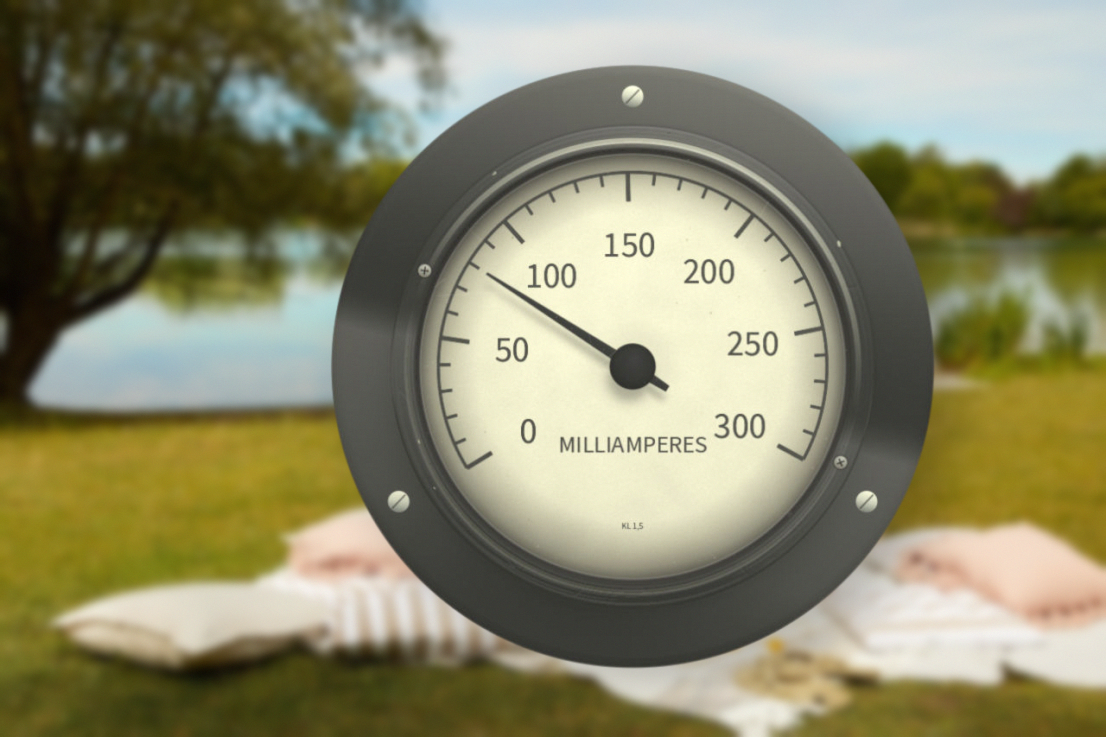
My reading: 80
